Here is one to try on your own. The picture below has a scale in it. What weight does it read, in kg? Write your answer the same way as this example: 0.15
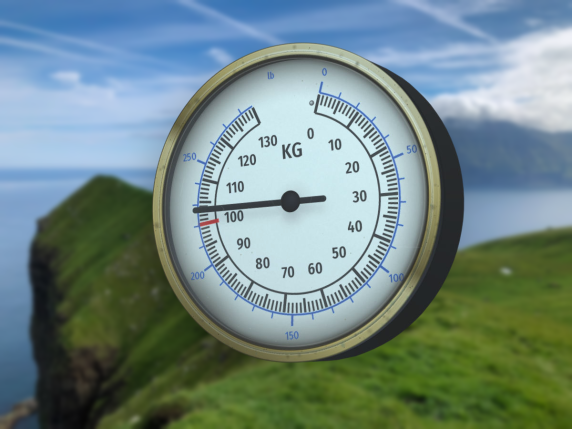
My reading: 103
